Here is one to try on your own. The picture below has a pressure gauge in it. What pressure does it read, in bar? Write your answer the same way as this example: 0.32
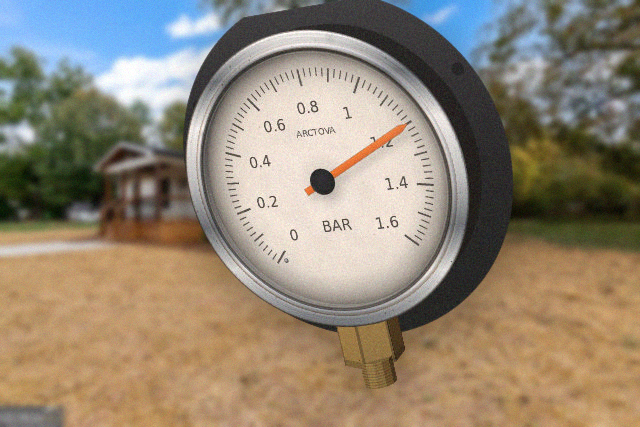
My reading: 1.2
